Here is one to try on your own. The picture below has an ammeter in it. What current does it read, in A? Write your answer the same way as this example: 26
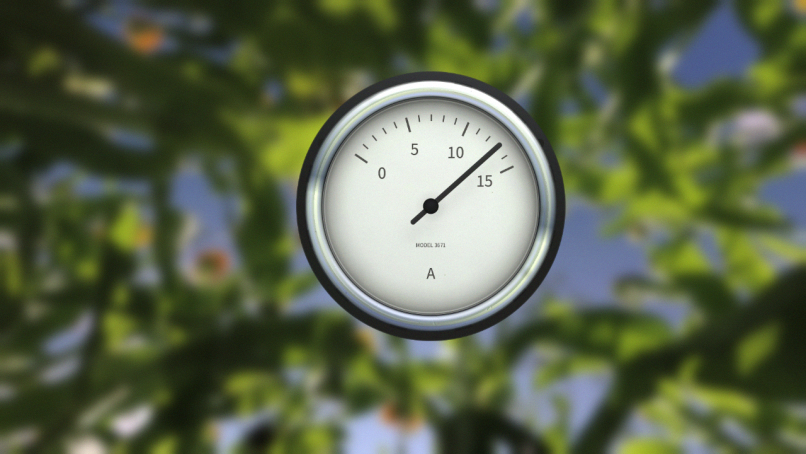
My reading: 13
